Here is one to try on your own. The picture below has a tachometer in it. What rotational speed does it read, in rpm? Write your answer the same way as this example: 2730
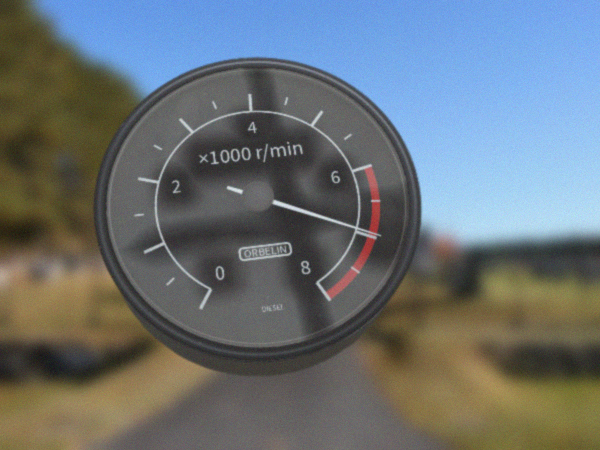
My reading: 7000
